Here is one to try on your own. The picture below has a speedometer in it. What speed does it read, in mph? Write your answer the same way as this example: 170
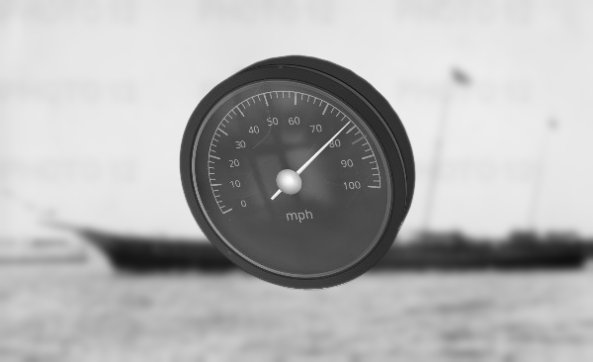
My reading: 78
